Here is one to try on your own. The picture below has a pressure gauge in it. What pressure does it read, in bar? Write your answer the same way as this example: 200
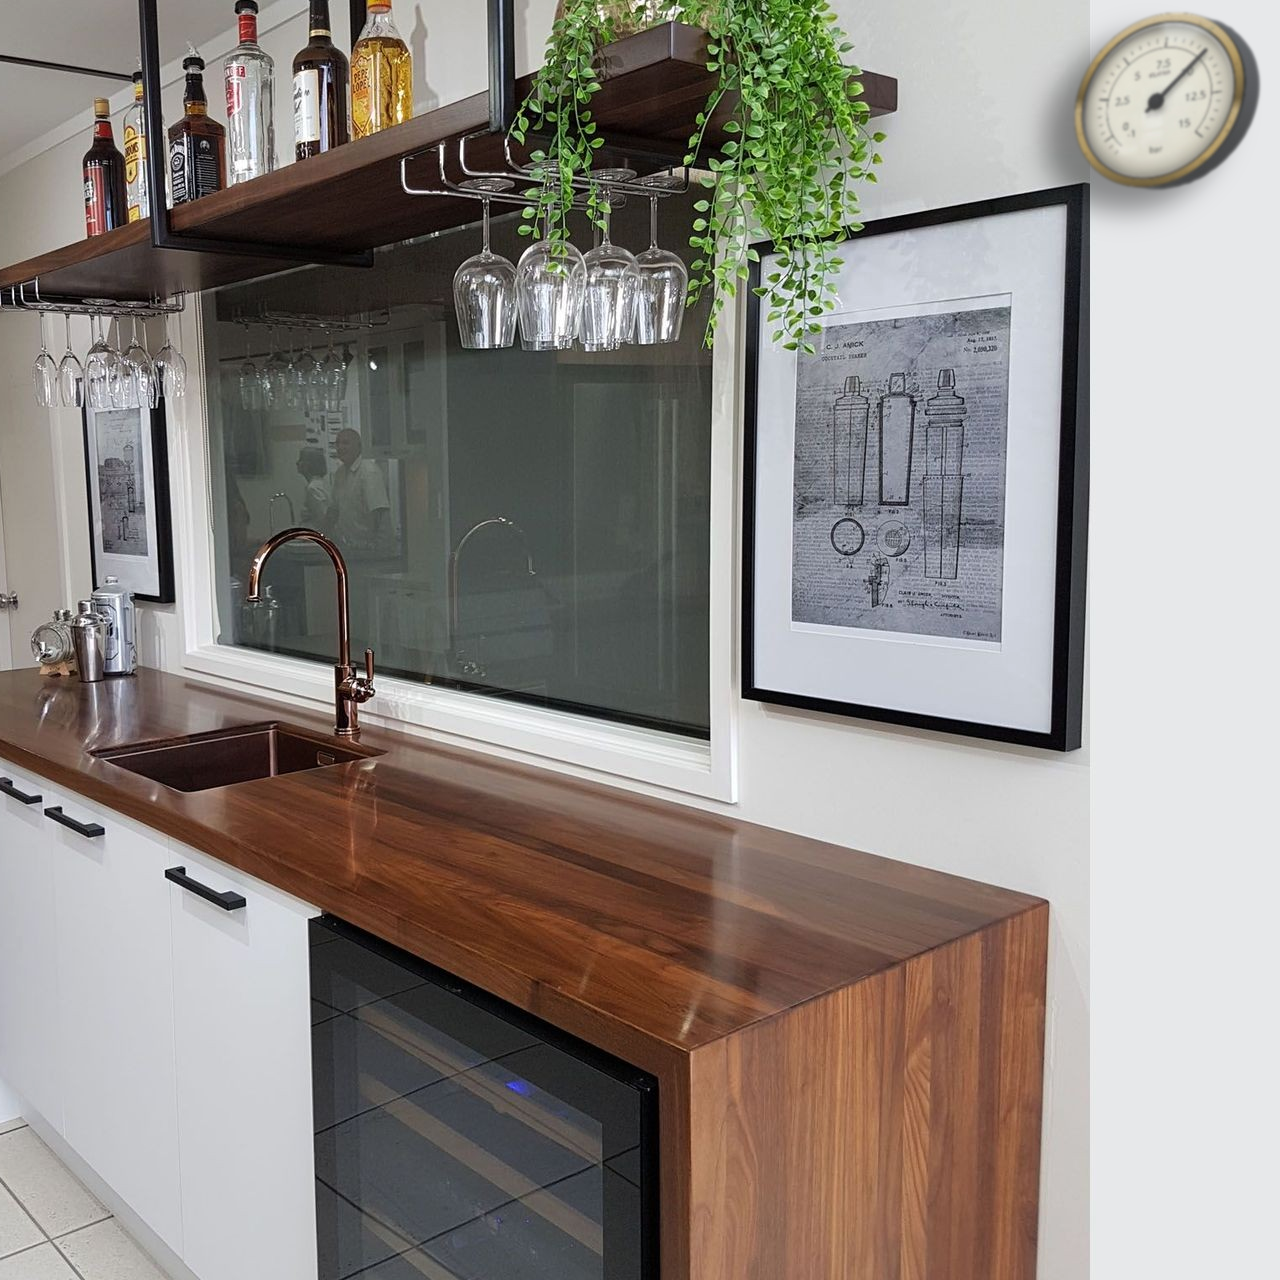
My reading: 10
